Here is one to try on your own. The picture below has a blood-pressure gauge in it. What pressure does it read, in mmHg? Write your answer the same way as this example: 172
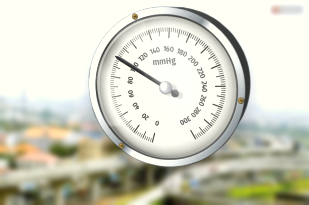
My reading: 100
